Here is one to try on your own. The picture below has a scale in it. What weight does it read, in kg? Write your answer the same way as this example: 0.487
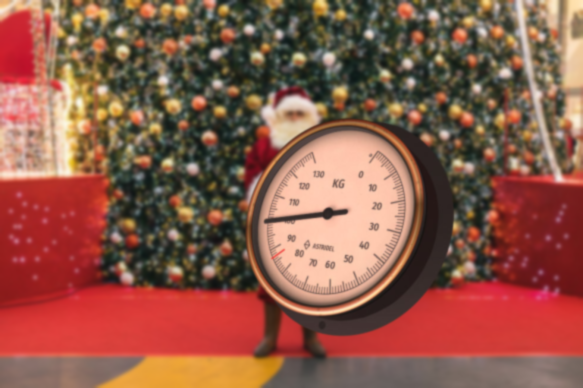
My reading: 100
